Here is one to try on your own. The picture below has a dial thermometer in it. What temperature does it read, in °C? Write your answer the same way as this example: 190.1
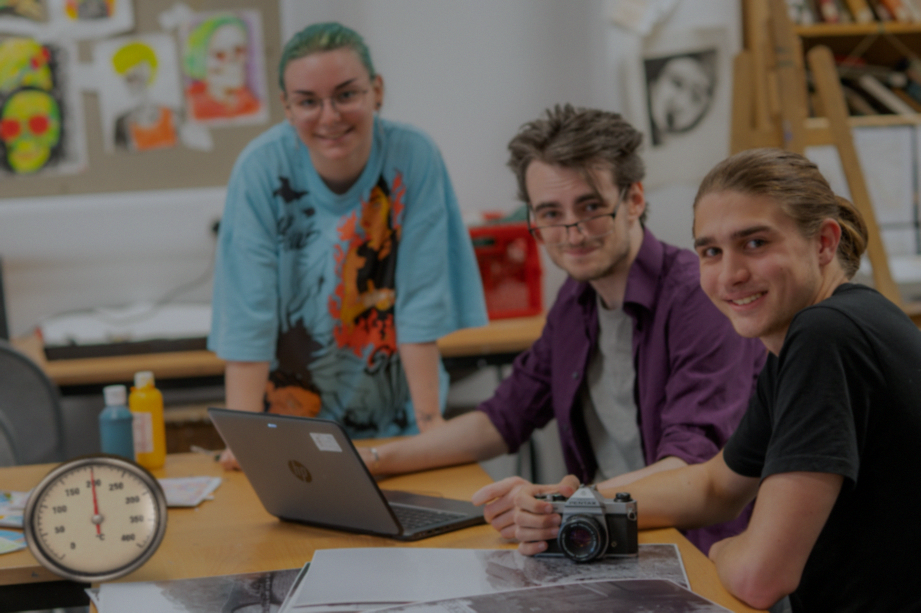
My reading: 200
